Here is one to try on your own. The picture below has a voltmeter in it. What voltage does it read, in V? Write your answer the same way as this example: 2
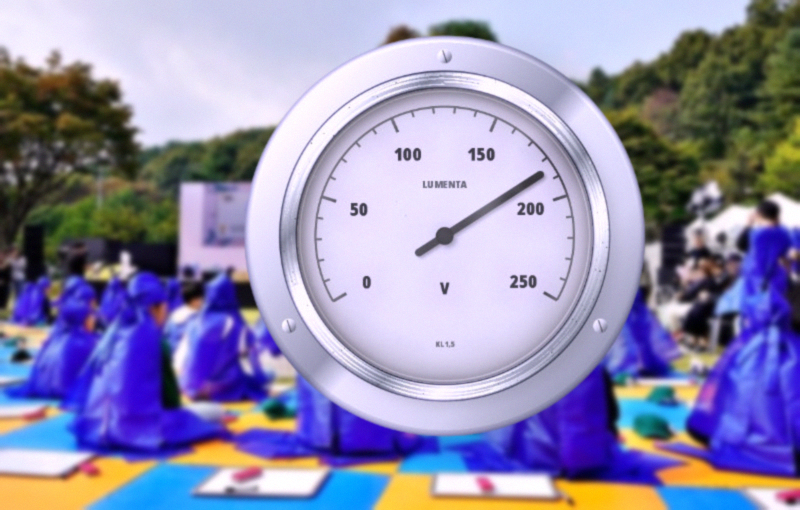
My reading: 185
